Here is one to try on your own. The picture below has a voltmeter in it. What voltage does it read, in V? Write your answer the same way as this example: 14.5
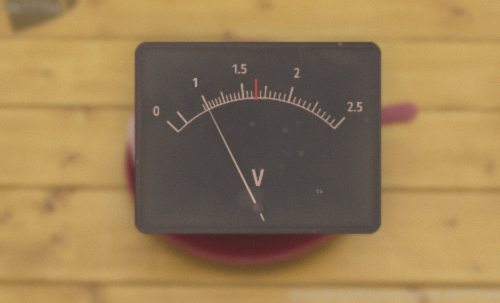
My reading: 1
